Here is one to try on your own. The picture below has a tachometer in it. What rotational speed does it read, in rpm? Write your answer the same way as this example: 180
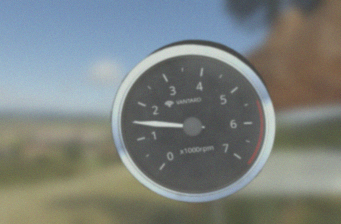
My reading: 1500
